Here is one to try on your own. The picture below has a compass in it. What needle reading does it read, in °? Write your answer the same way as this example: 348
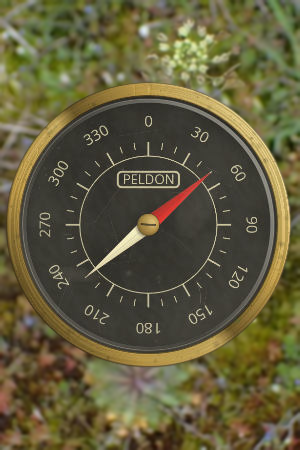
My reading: 50
